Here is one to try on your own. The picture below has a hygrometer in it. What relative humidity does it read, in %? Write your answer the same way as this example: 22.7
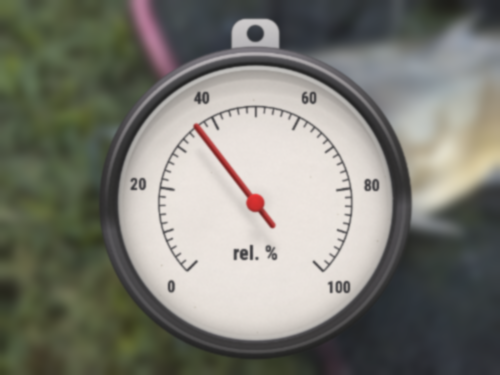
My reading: 36
